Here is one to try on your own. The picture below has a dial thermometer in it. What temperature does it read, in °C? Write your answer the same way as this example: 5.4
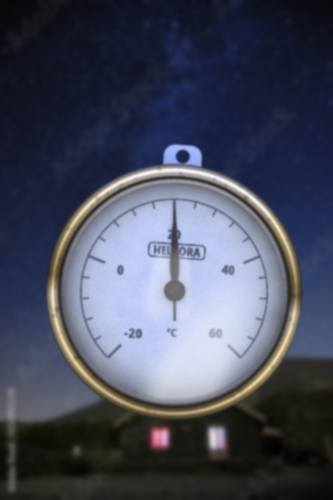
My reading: 20
